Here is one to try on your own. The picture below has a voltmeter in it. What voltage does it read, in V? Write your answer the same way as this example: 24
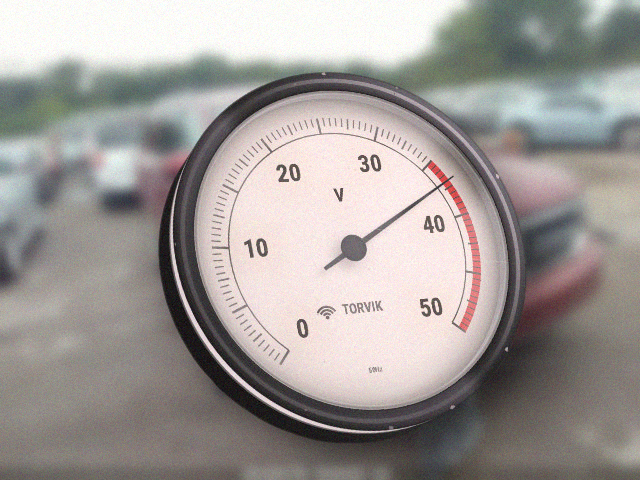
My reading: 37
